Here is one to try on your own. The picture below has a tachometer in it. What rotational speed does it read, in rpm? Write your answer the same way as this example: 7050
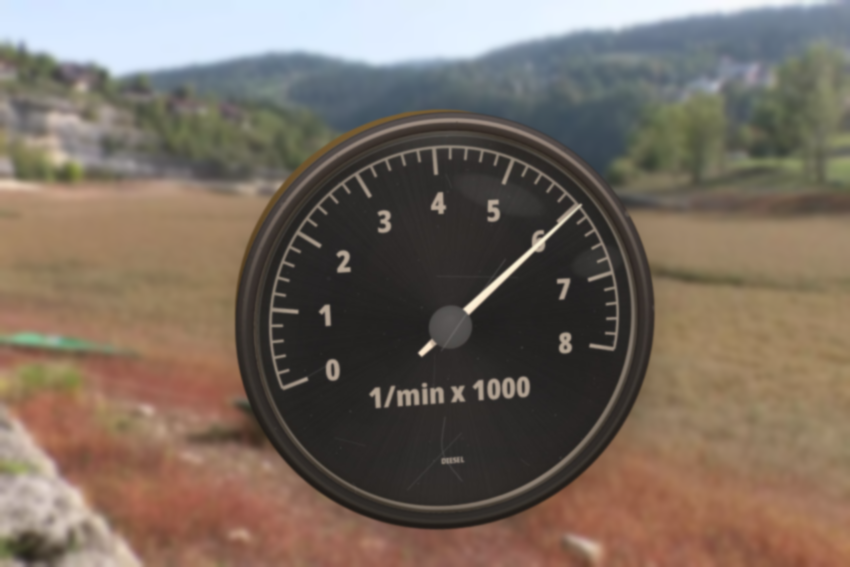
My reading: 6000
